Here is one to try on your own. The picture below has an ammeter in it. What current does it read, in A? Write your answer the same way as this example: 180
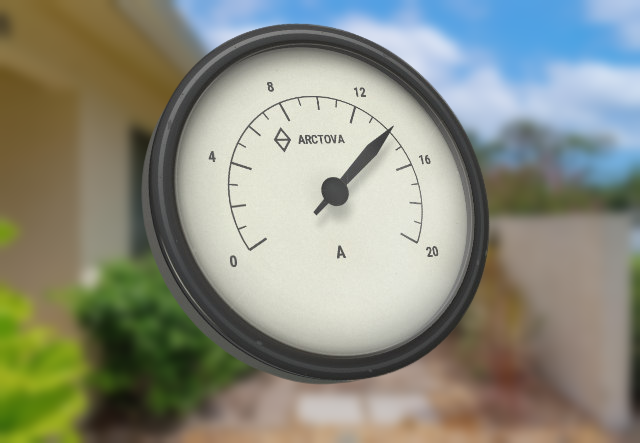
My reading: 14
